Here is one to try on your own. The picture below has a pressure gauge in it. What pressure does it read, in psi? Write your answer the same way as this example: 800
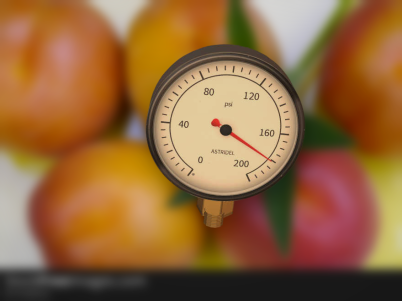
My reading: 180
